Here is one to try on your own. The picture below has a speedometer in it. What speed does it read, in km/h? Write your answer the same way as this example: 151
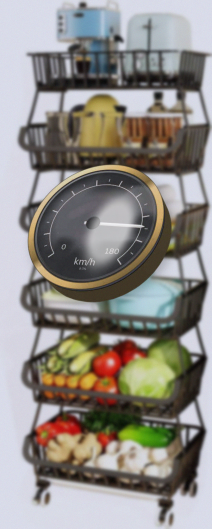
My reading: 150
